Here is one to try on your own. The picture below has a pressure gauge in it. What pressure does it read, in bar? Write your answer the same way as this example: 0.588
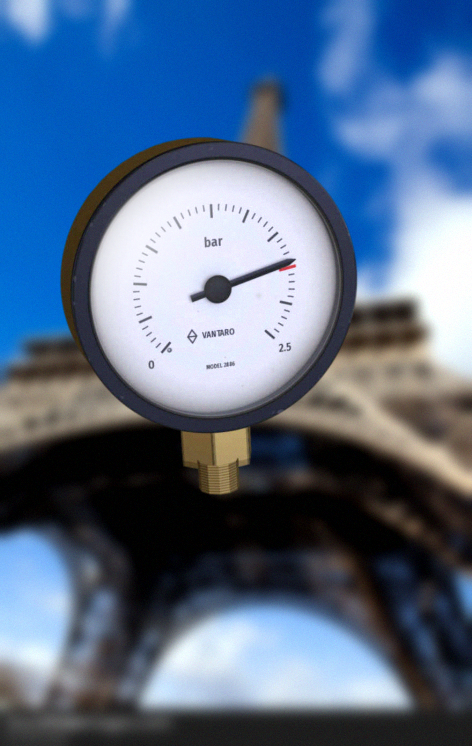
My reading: 1.95
